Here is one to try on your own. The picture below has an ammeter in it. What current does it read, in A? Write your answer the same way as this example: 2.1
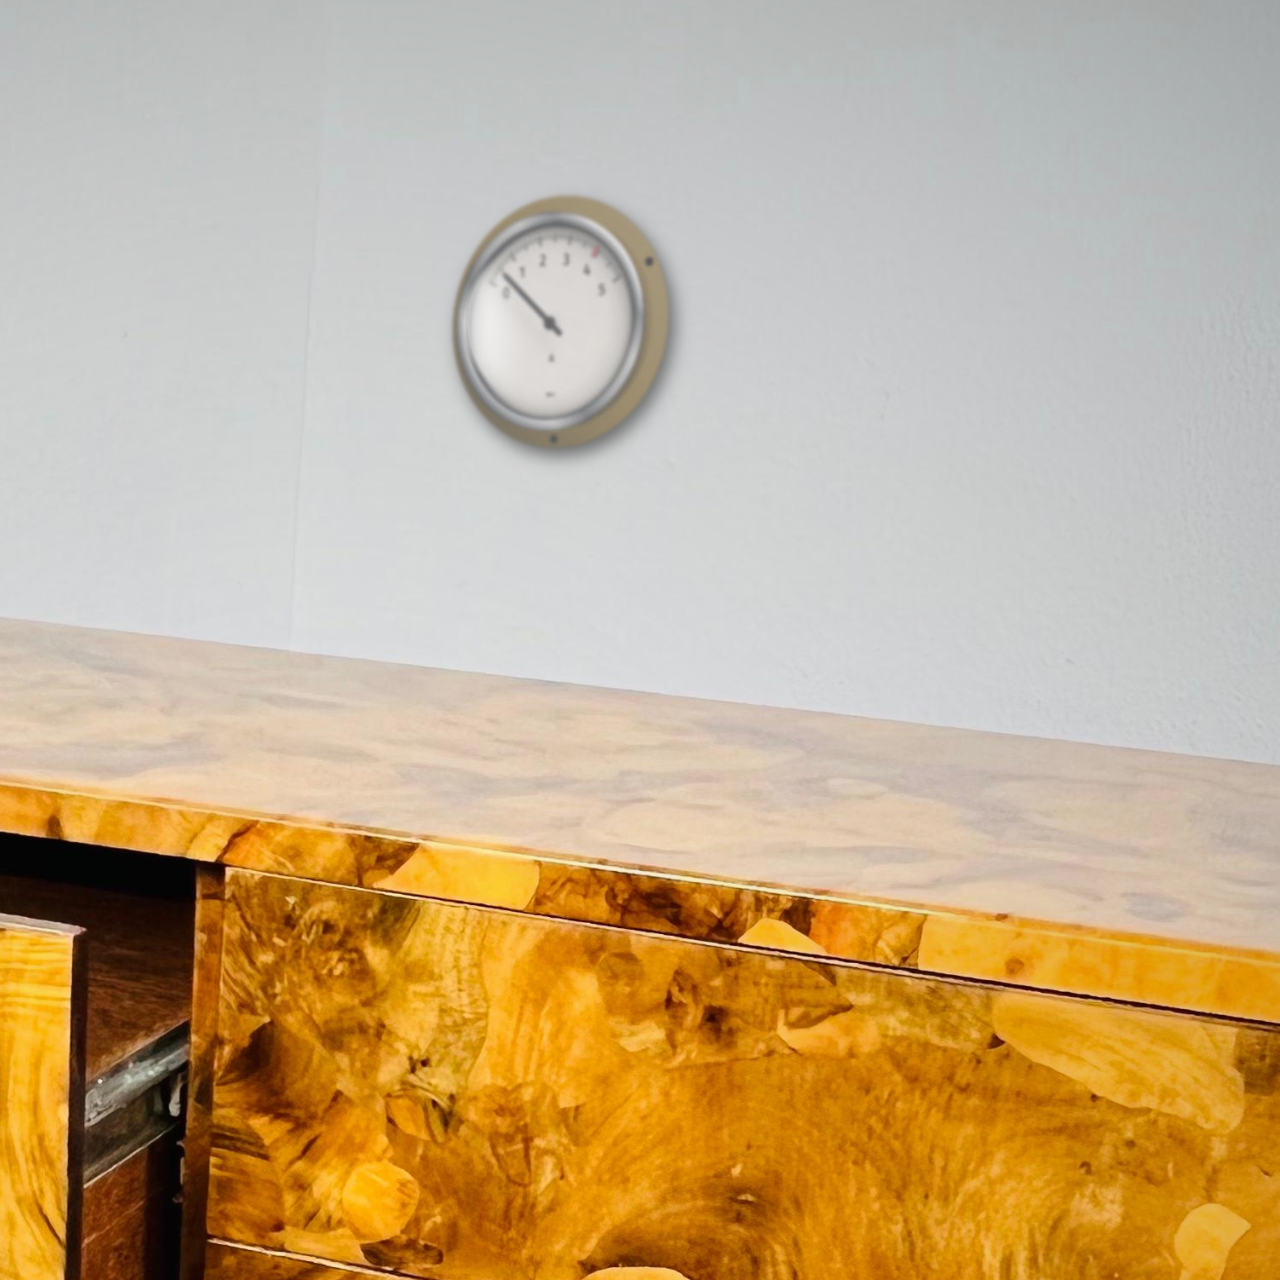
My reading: 0.5
